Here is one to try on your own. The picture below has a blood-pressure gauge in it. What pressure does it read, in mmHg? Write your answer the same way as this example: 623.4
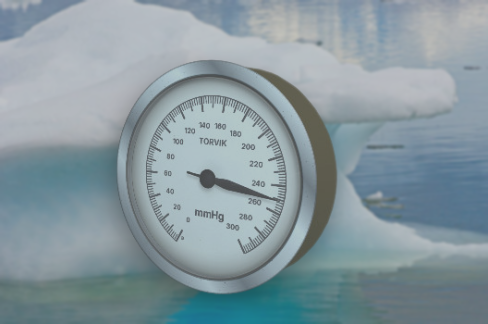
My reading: 250
